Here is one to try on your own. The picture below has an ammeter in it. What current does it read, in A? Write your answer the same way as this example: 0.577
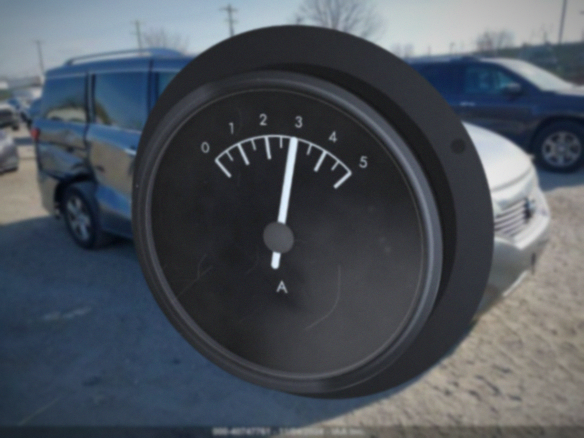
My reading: 3
